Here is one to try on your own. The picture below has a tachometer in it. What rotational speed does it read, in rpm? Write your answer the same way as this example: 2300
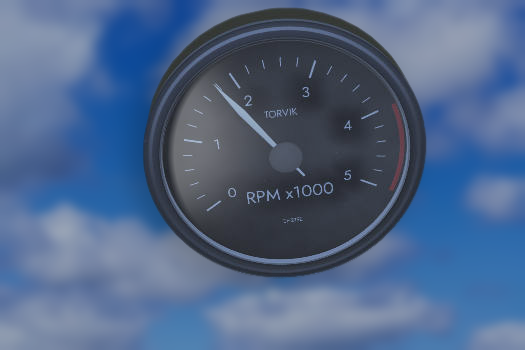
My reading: 1800
